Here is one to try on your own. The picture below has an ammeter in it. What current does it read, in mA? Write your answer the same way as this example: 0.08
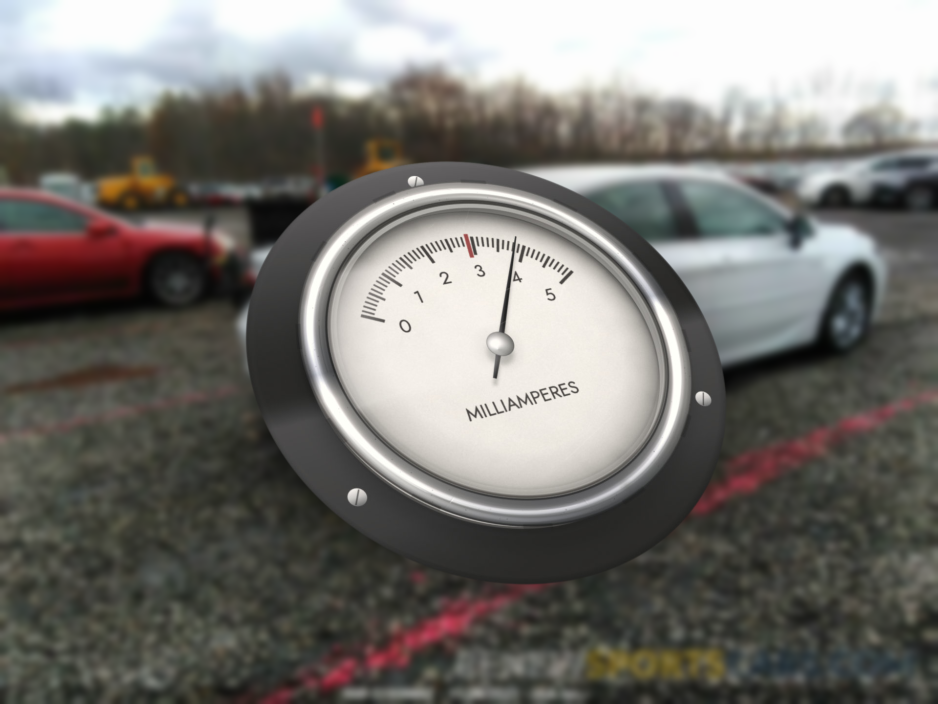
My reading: 3.8
